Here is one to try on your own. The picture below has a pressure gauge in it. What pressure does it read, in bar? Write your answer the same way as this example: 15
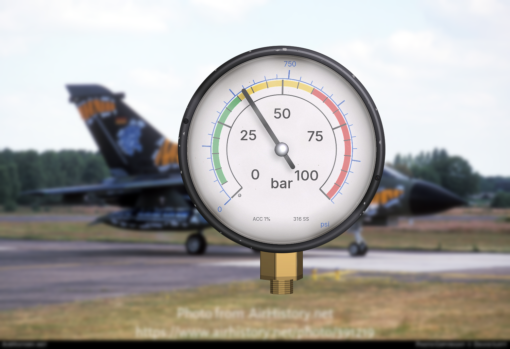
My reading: 37.5
